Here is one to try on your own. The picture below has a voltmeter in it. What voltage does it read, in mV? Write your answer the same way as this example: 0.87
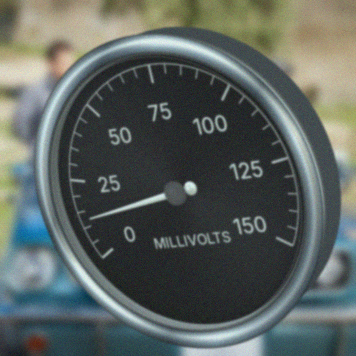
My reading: 12.5
